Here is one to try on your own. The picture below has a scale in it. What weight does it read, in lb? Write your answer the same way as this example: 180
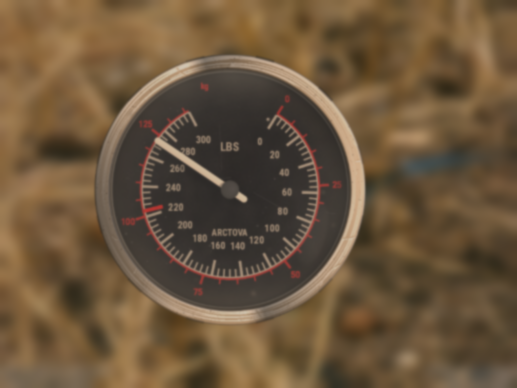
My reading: 272
